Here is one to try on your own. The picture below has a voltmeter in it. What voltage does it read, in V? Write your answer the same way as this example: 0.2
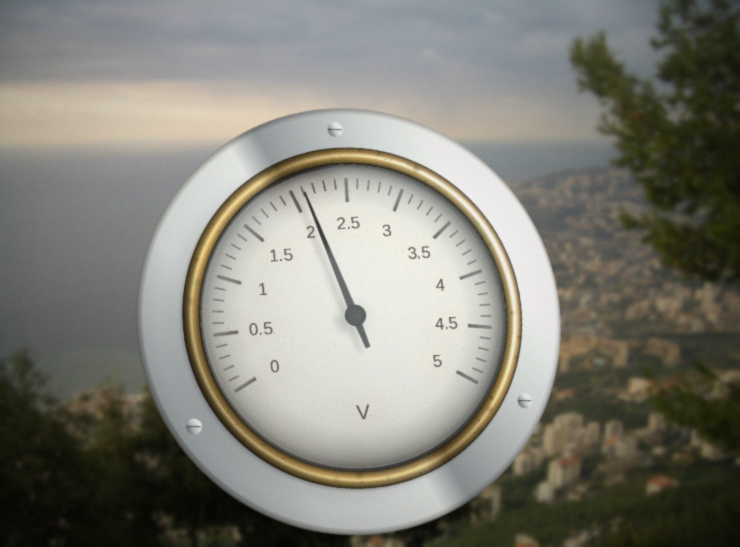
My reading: 2.1
